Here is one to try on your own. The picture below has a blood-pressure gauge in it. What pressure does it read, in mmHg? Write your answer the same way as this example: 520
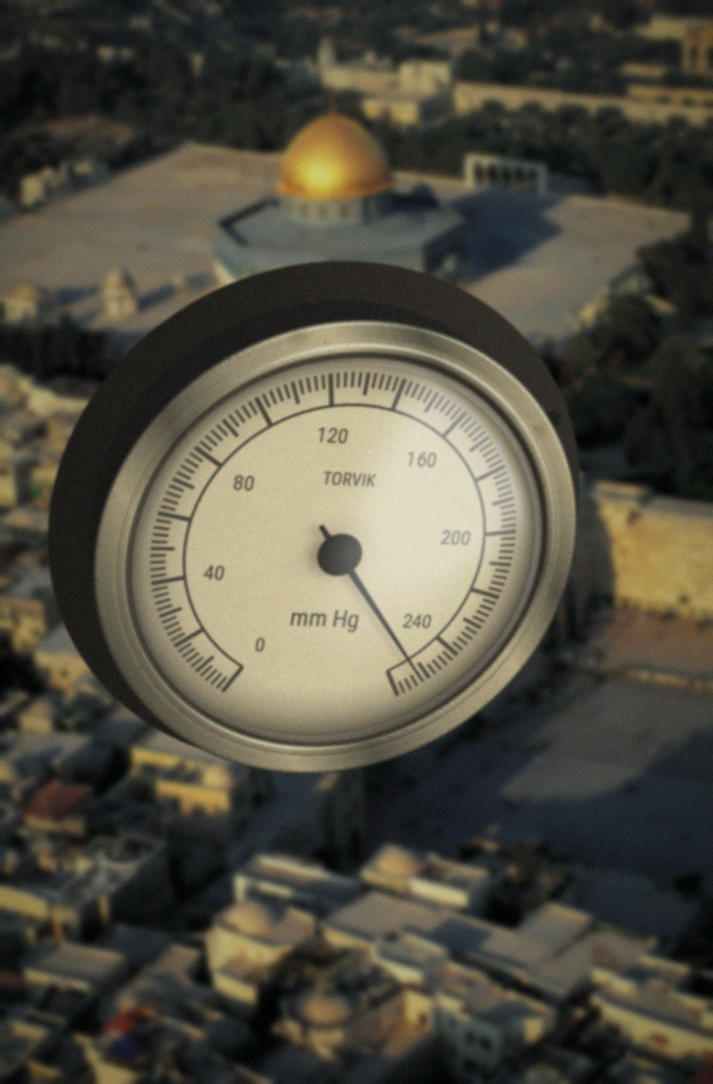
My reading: 252
